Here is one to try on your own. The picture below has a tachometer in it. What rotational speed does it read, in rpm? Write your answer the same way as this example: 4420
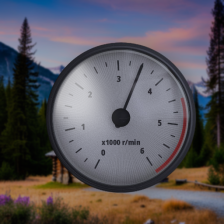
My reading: 3500
